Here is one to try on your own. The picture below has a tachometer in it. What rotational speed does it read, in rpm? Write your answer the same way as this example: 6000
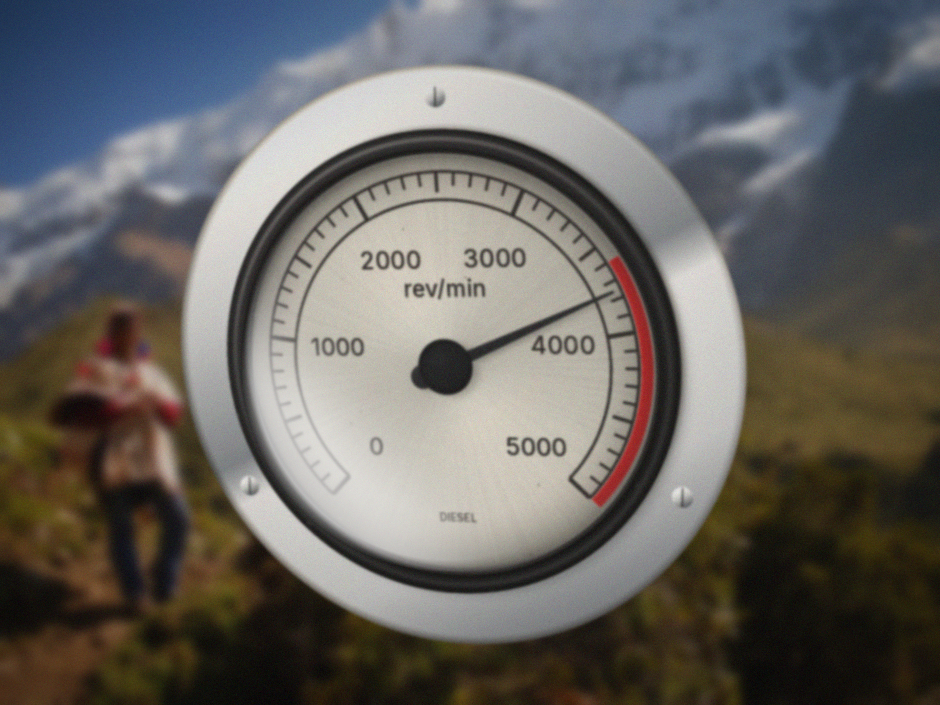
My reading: 3750
